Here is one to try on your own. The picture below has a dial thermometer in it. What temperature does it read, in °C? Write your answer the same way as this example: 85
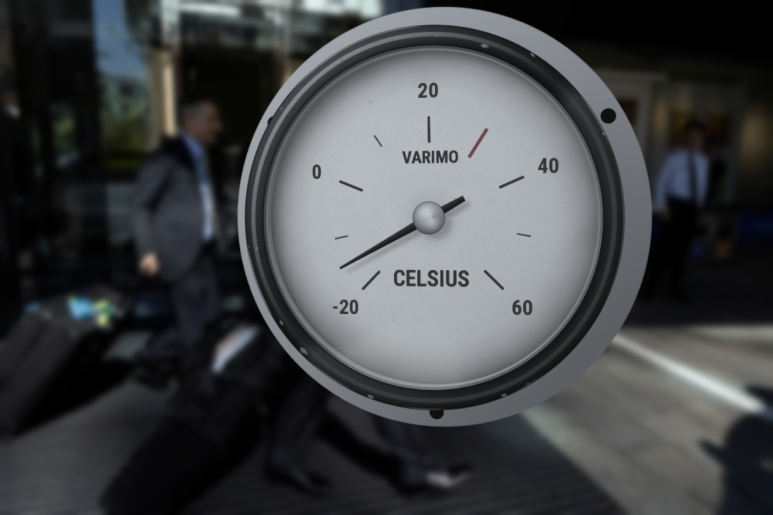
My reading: -15
